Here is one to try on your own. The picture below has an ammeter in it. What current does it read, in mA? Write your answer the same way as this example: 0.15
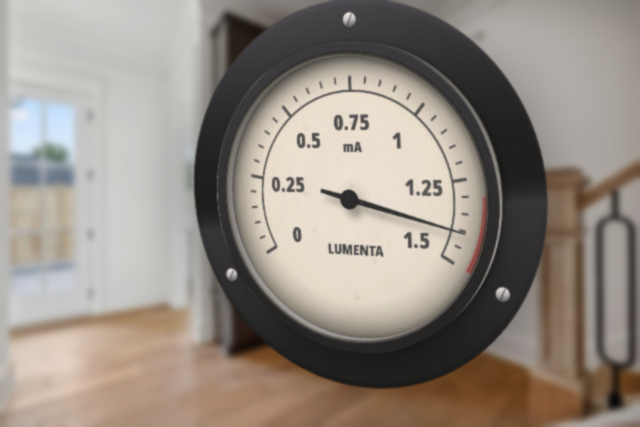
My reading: 1.4
